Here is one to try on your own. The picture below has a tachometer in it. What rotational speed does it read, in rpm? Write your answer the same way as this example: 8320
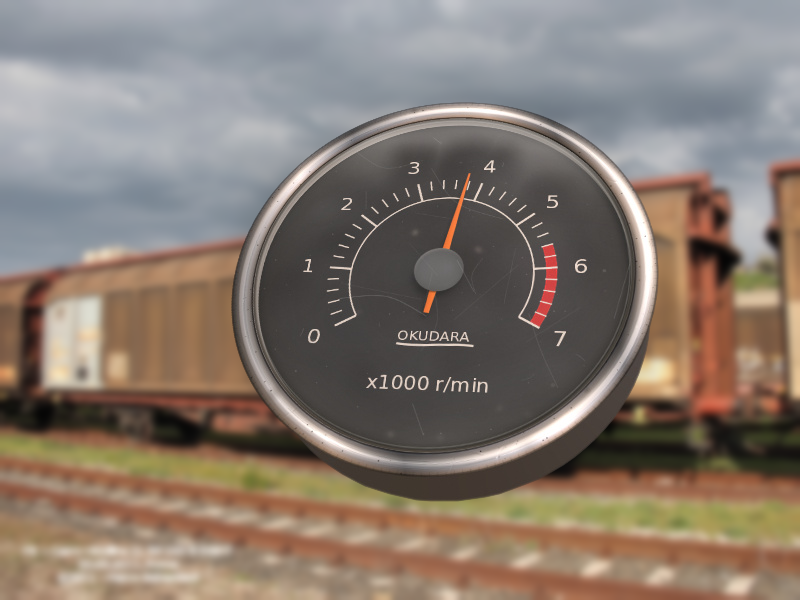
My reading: 3800
